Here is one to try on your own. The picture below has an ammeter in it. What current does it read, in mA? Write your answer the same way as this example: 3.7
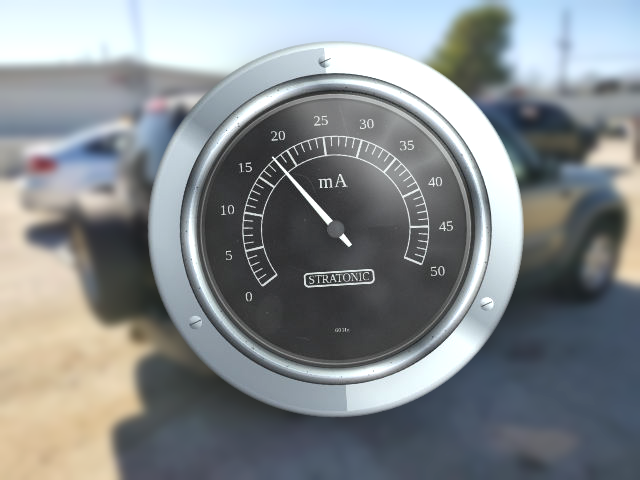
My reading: 18
